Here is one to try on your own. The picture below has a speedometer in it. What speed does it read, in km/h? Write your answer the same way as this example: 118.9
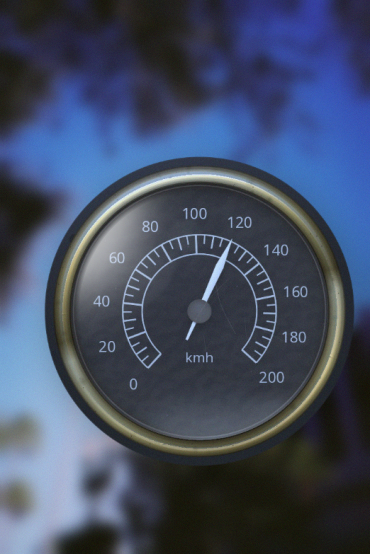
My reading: 120
